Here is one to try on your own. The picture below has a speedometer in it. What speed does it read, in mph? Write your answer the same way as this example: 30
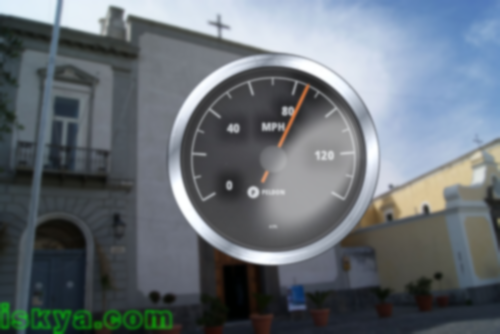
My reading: 85
